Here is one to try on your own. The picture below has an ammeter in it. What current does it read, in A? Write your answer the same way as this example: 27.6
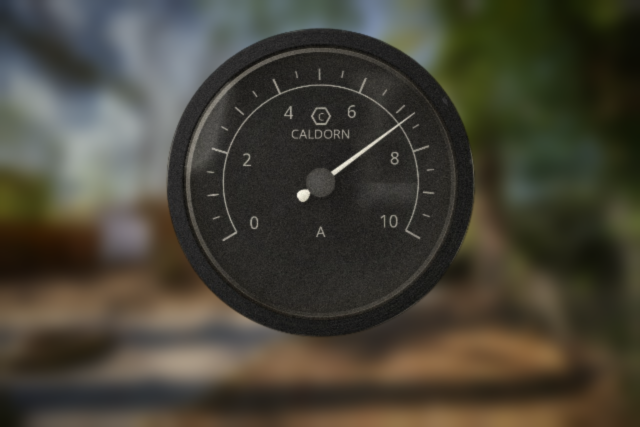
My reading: 7.25
